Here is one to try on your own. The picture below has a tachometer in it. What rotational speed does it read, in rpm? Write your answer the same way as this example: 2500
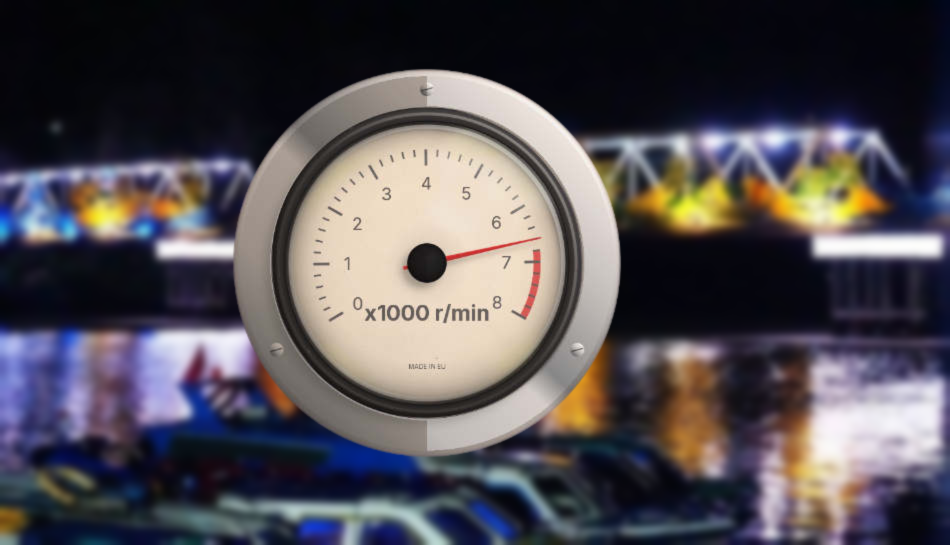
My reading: 6600
